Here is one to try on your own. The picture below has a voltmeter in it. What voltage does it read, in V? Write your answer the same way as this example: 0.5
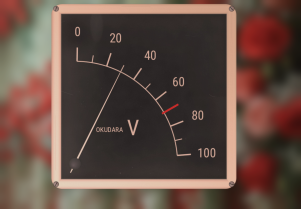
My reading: 30
